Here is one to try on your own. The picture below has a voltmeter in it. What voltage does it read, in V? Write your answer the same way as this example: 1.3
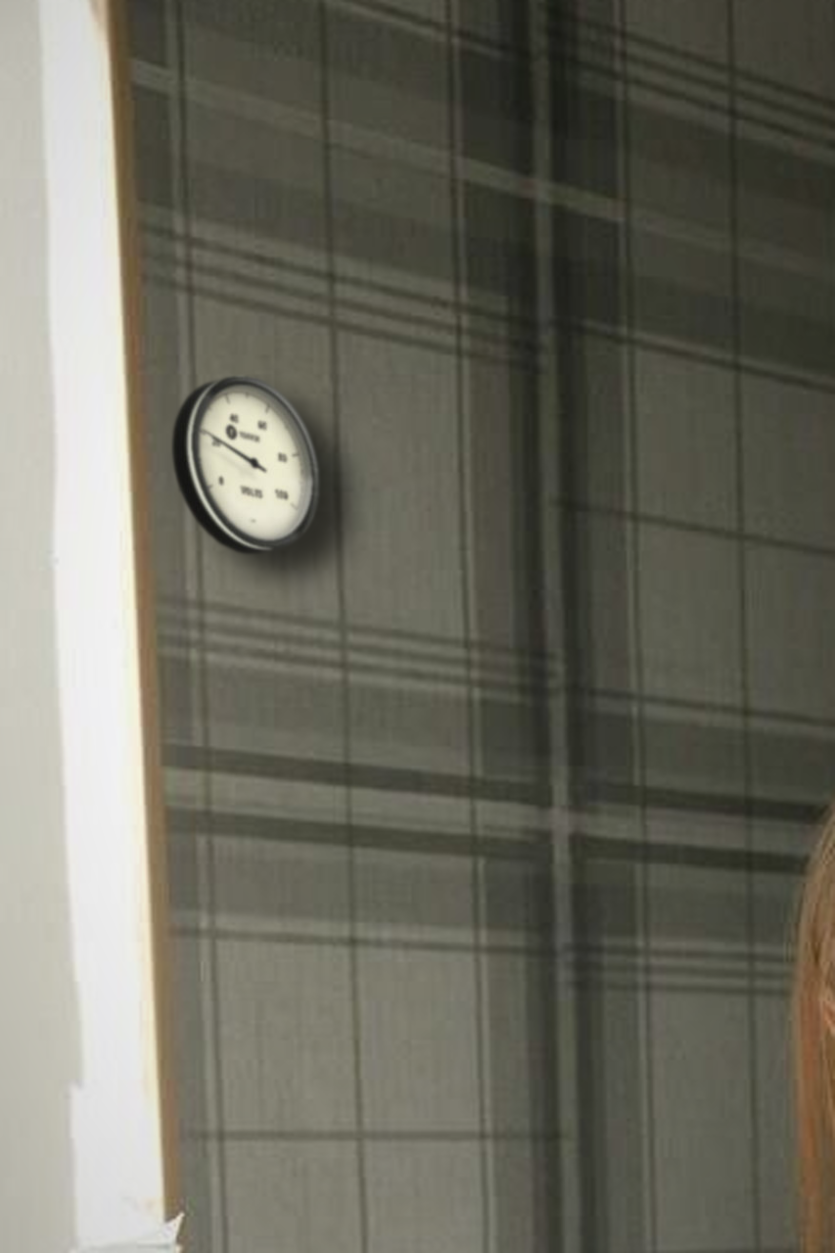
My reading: 20
